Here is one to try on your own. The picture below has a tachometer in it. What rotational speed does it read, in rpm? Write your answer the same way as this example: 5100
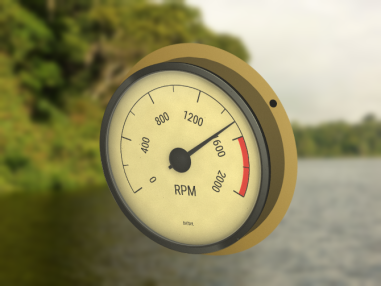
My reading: 1500
